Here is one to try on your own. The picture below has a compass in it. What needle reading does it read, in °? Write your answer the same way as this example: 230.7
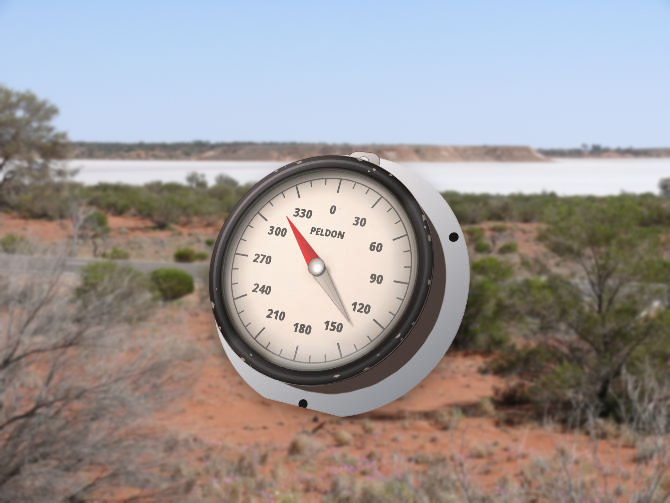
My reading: 315
